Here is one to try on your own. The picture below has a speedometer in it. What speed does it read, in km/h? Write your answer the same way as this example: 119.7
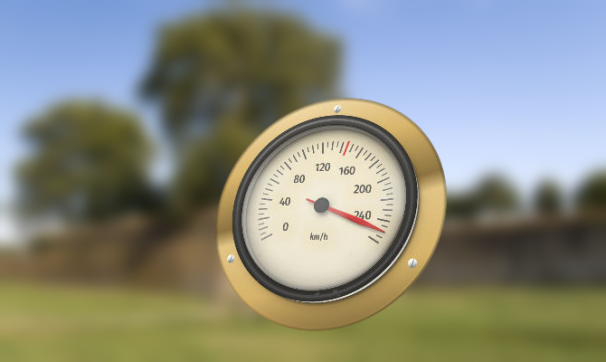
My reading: 250
